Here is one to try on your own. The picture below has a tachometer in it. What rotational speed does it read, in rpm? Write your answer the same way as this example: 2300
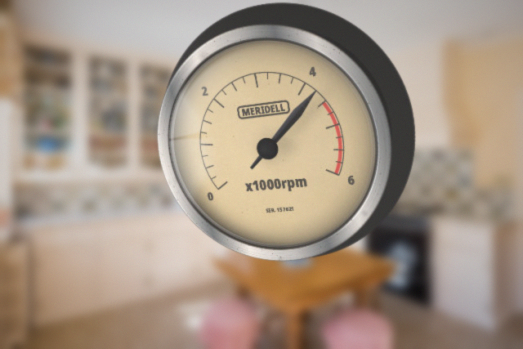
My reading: 4250
